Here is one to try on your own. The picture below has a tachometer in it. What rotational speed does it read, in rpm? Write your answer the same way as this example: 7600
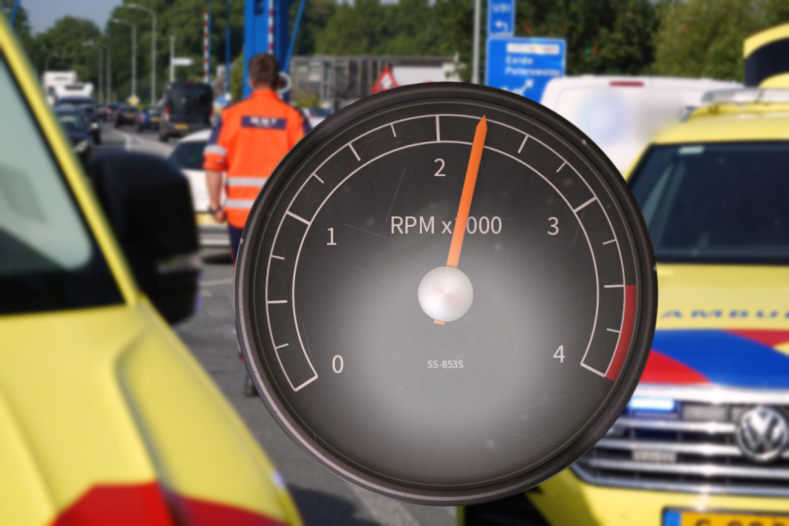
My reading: 2250
